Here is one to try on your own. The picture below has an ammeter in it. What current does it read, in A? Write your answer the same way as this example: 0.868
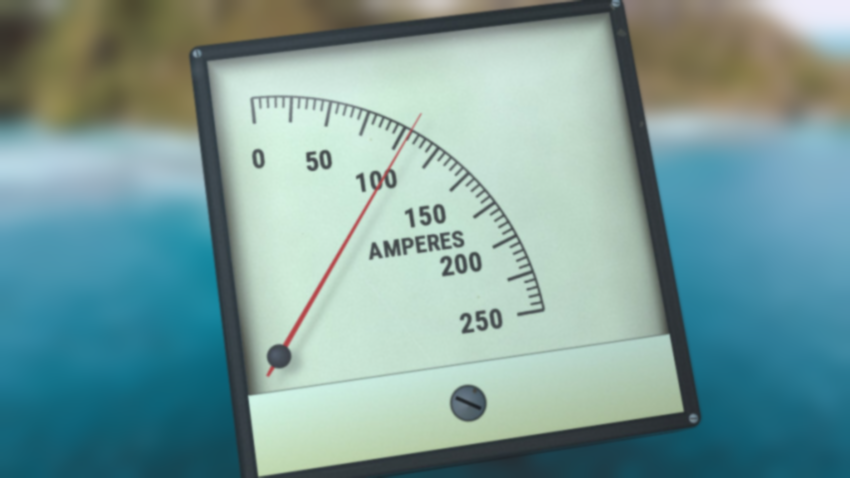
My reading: 105
